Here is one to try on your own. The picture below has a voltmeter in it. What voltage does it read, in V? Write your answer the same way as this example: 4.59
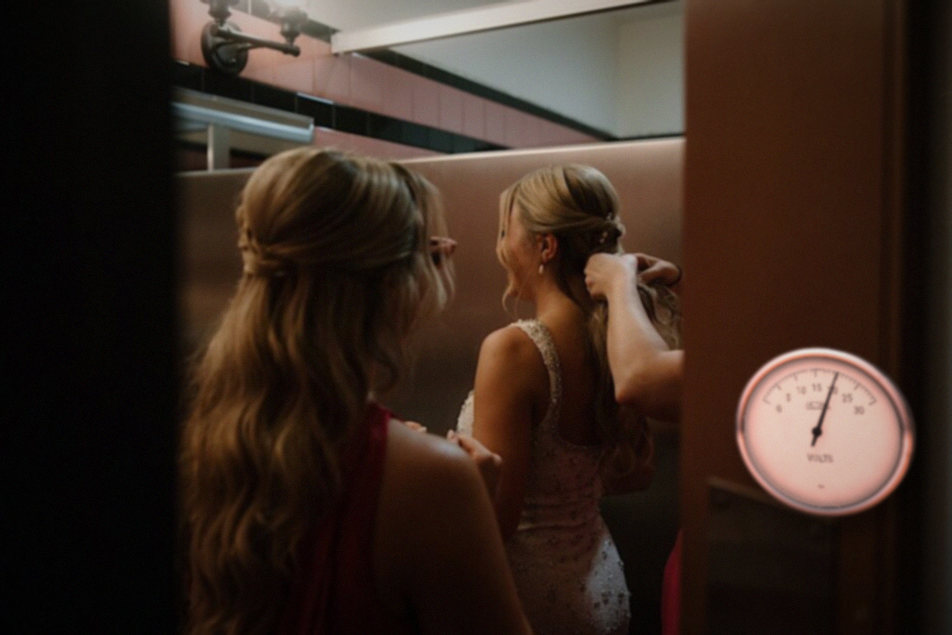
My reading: 20
